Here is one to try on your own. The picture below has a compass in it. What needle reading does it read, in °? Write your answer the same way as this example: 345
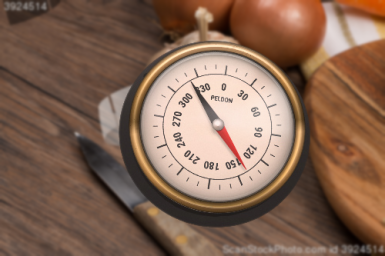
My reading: 140
